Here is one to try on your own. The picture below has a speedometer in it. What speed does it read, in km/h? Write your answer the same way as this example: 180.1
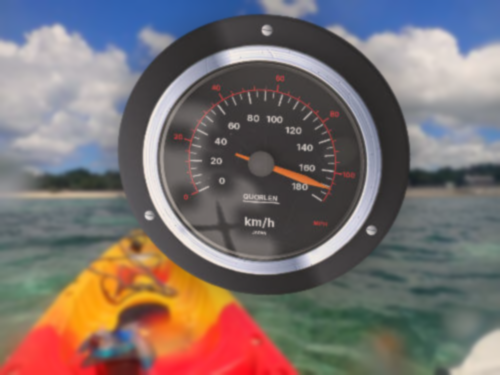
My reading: 170
